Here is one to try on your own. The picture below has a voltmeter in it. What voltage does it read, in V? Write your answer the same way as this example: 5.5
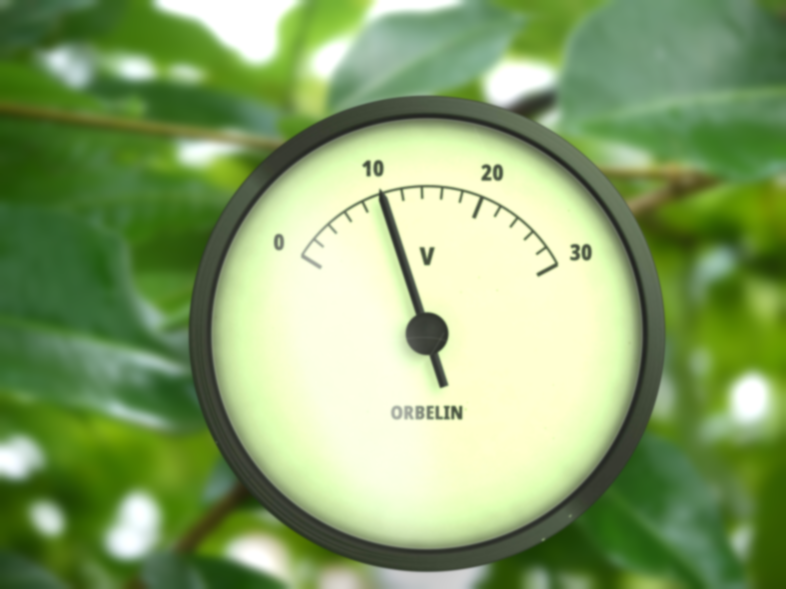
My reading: 10
